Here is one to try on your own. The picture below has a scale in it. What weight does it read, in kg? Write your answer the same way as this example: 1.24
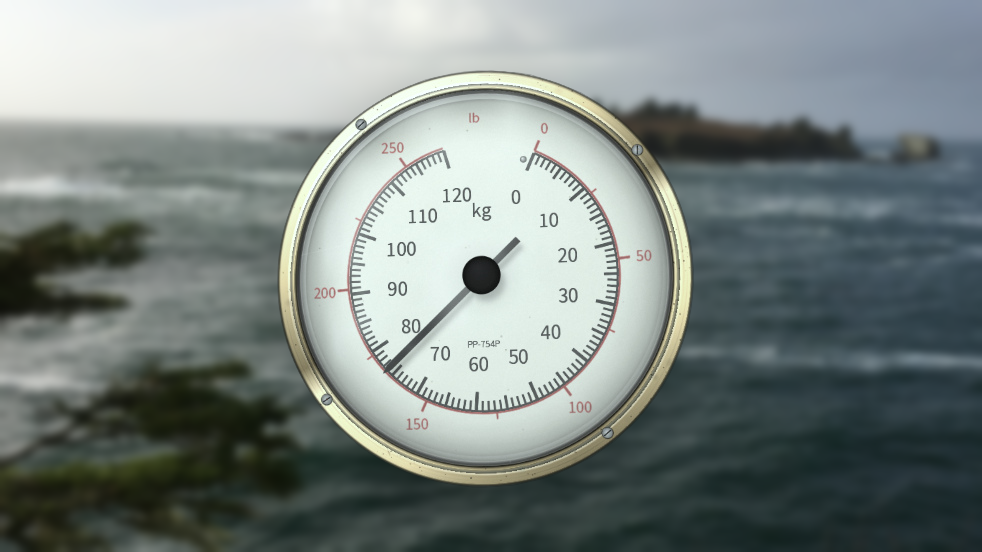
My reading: 76
